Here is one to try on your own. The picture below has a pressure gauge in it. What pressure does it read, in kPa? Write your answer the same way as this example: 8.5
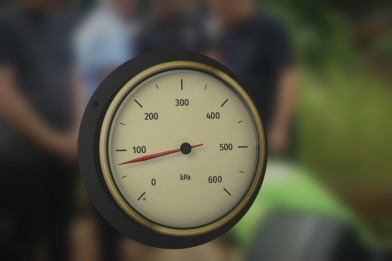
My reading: 75
